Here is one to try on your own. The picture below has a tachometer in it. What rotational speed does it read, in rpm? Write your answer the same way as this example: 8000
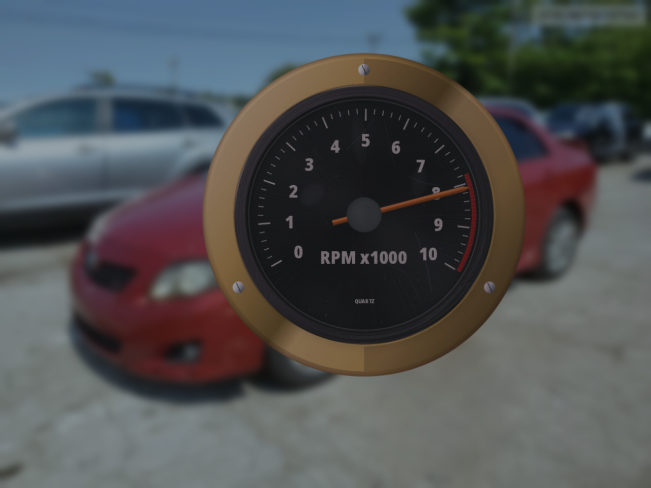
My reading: 8100
